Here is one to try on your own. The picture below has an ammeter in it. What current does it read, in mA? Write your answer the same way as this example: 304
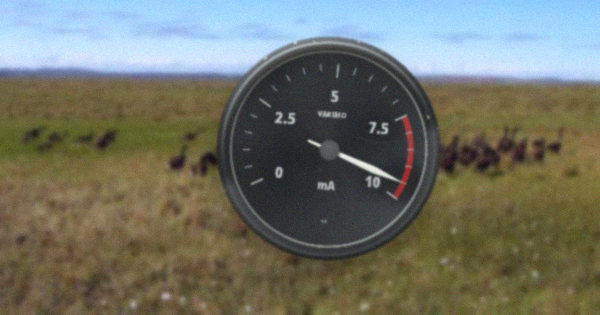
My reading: 9.5
